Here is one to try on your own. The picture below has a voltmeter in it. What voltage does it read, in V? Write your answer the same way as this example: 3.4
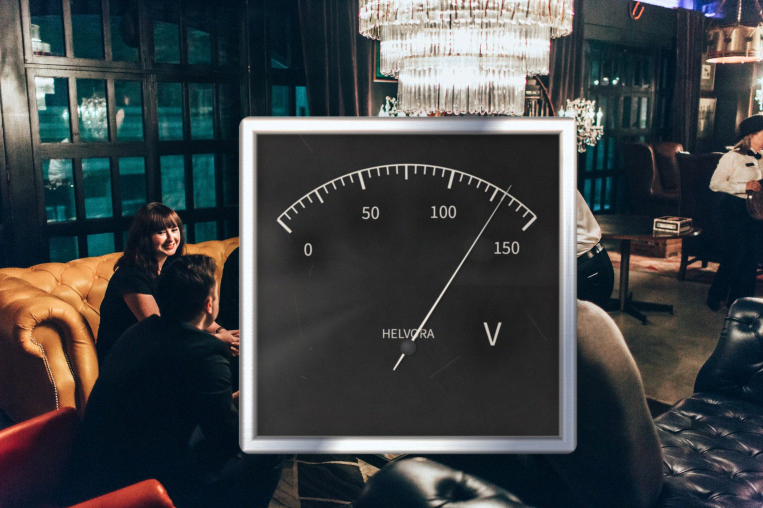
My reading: 130
